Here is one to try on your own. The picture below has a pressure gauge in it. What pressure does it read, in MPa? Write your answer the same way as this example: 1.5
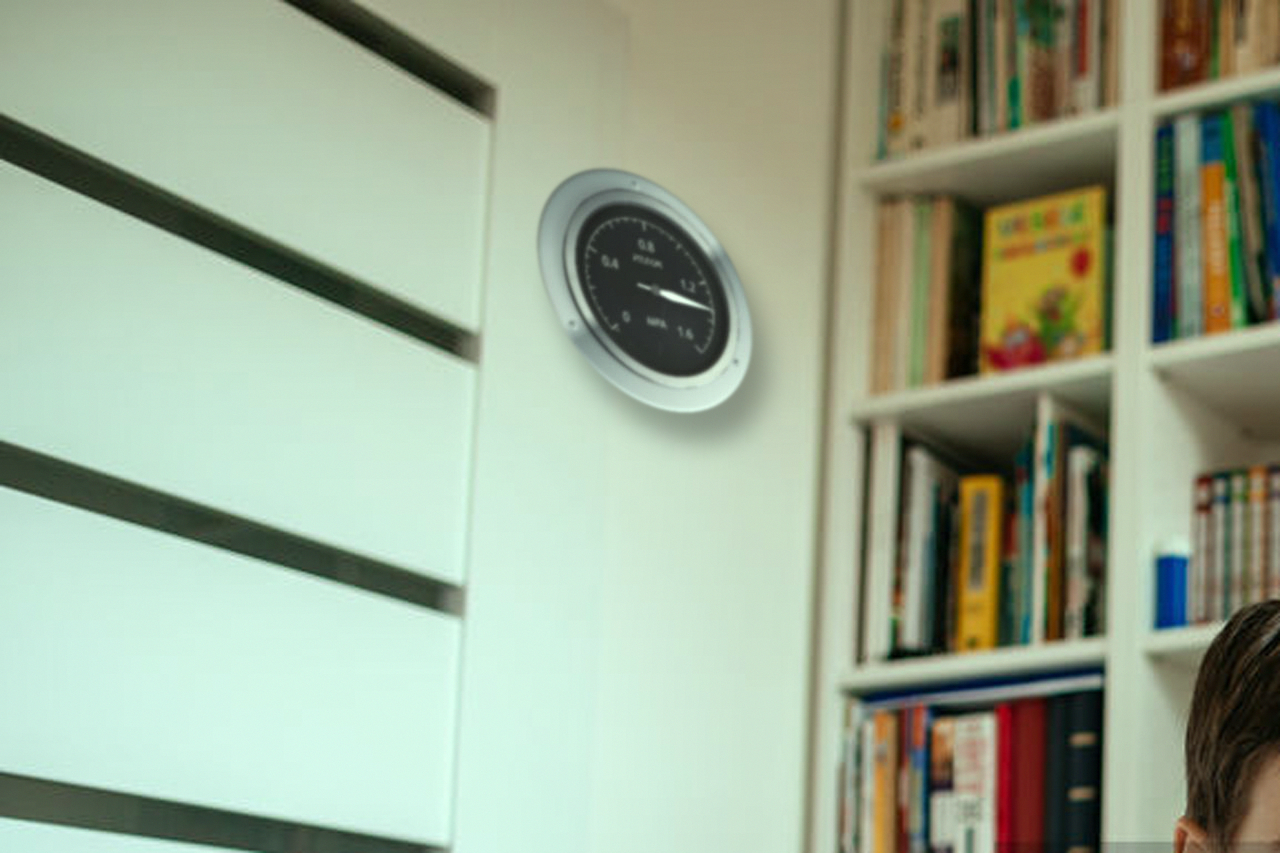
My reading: 1.35
